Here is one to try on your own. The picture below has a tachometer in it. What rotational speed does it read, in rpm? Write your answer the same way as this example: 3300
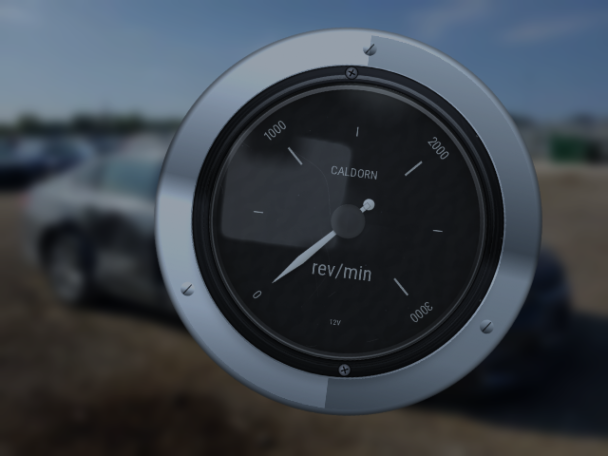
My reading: 0
